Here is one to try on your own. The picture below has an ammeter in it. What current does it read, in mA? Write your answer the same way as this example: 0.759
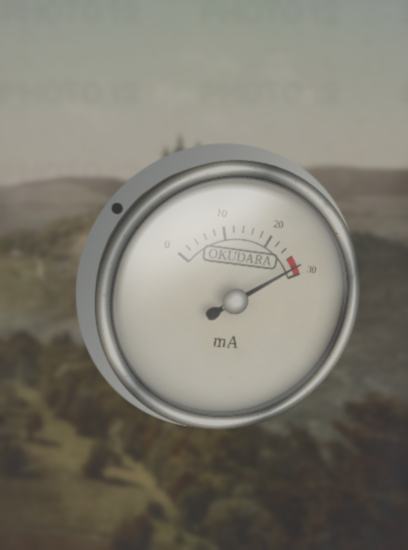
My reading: 28
